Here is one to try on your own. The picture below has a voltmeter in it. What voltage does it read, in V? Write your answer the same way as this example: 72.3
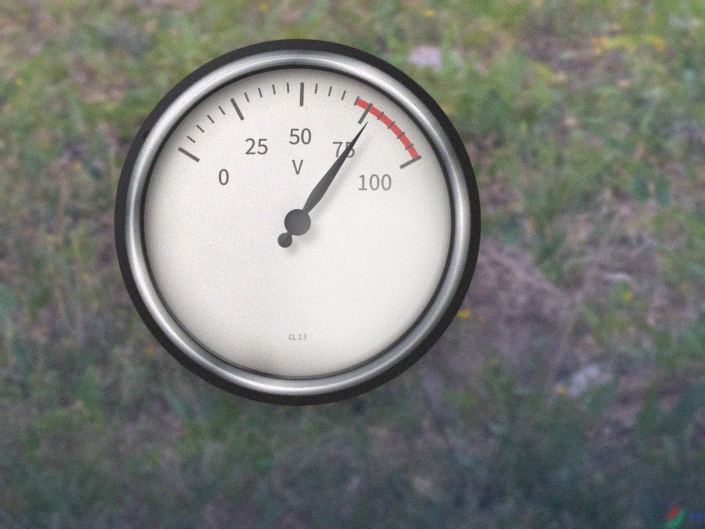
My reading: 77.5
